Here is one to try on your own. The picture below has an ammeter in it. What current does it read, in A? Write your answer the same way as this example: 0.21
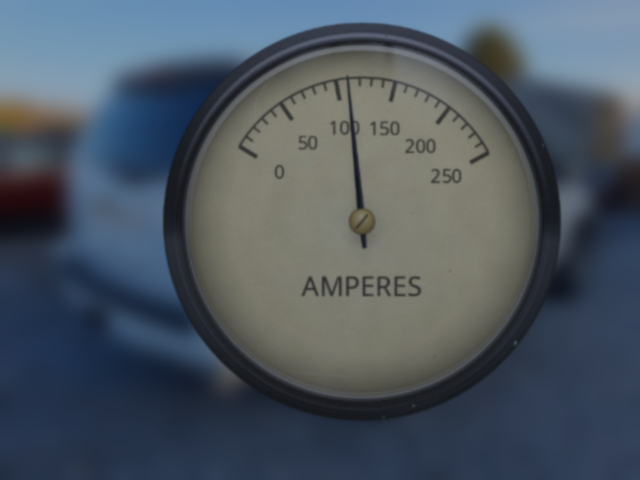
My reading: 110
